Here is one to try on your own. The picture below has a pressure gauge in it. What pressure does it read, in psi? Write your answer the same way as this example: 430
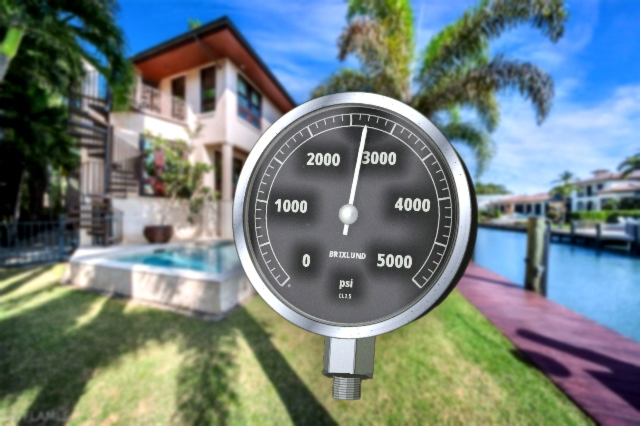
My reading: 2700
